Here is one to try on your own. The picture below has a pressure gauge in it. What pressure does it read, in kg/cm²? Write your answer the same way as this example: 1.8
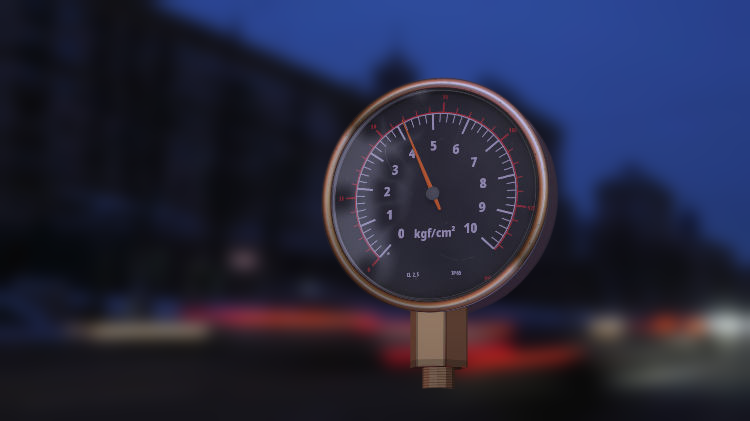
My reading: 4.2
